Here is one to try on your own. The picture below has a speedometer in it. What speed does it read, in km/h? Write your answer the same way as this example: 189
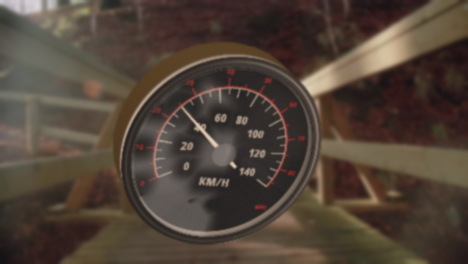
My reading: 40
